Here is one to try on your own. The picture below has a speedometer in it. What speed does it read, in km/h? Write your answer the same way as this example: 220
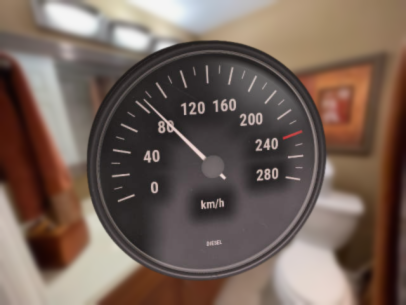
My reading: 85
